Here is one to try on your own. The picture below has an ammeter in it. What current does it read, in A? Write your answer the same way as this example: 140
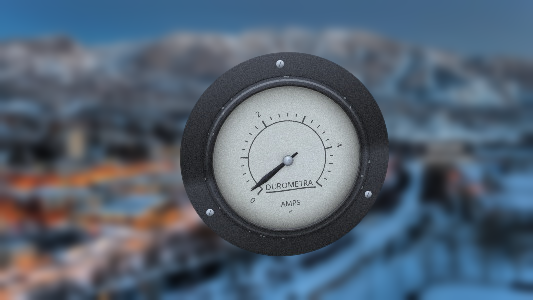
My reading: 0.2
